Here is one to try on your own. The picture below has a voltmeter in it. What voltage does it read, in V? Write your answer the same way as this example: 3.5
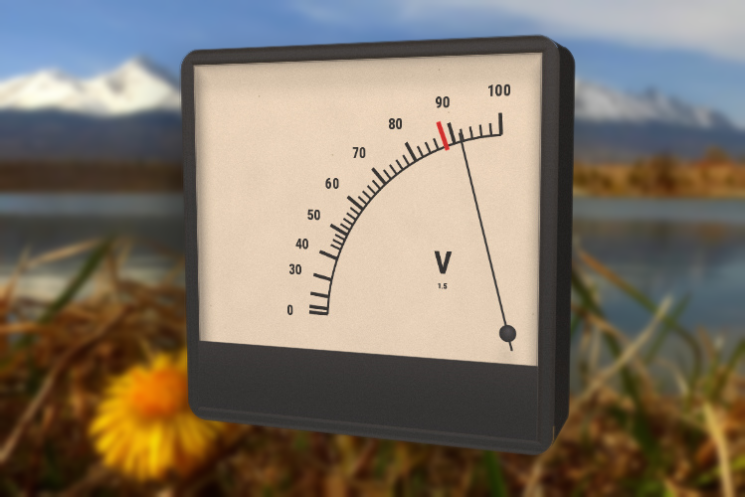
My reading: 92
